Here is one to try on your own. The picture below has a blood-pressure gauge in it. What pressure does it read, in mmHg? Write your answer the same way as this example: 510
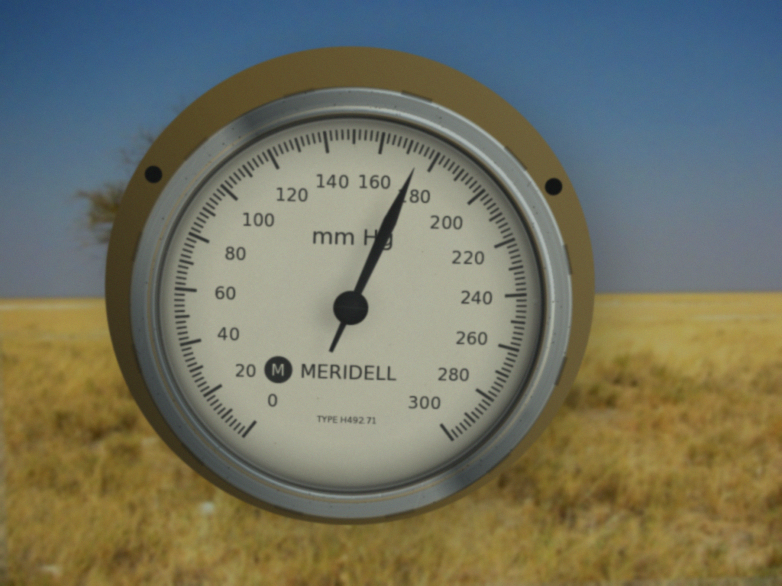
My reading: 174
